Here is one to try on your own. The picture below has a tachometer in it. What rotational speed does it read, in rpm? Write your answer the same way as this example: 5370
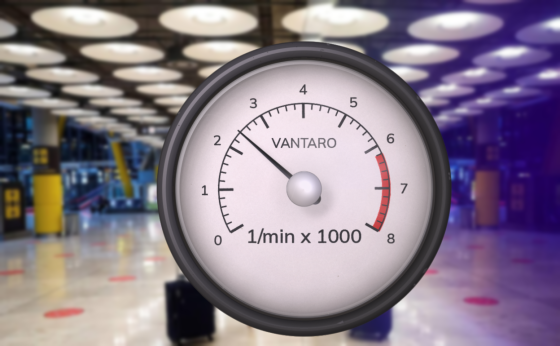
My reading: 2400
